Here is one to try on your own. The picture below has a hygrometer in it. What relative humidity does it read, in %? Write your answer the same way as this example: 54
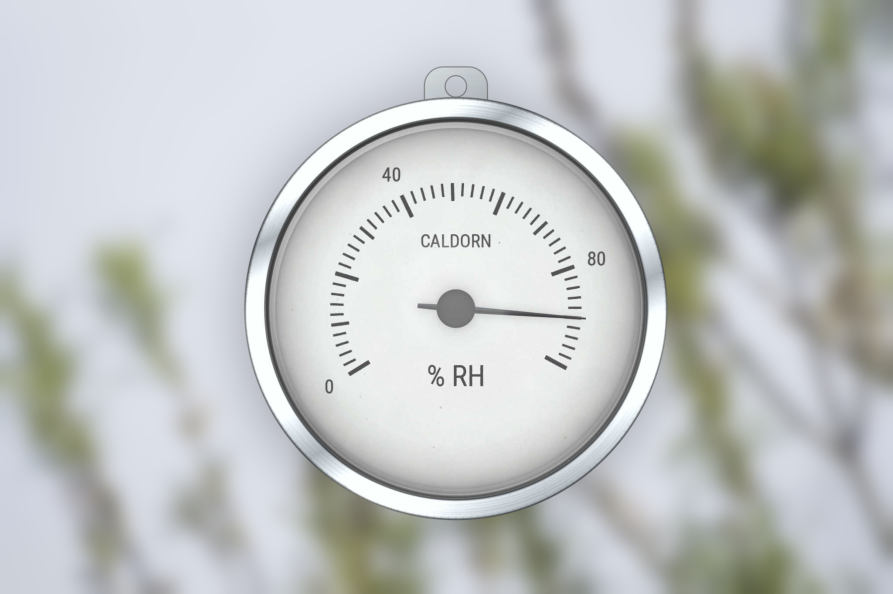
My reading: 90
